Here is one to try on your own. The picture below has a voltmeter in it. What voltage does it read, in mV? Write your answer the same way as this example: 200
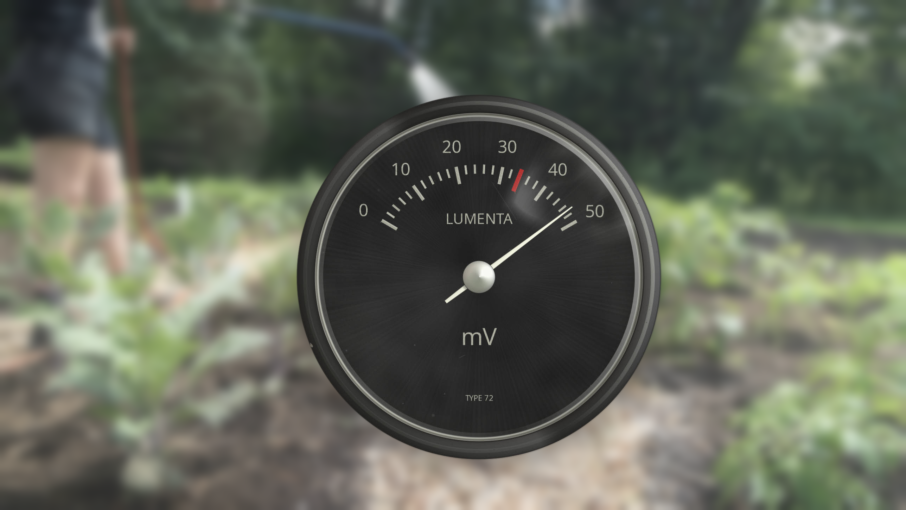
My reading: 47
